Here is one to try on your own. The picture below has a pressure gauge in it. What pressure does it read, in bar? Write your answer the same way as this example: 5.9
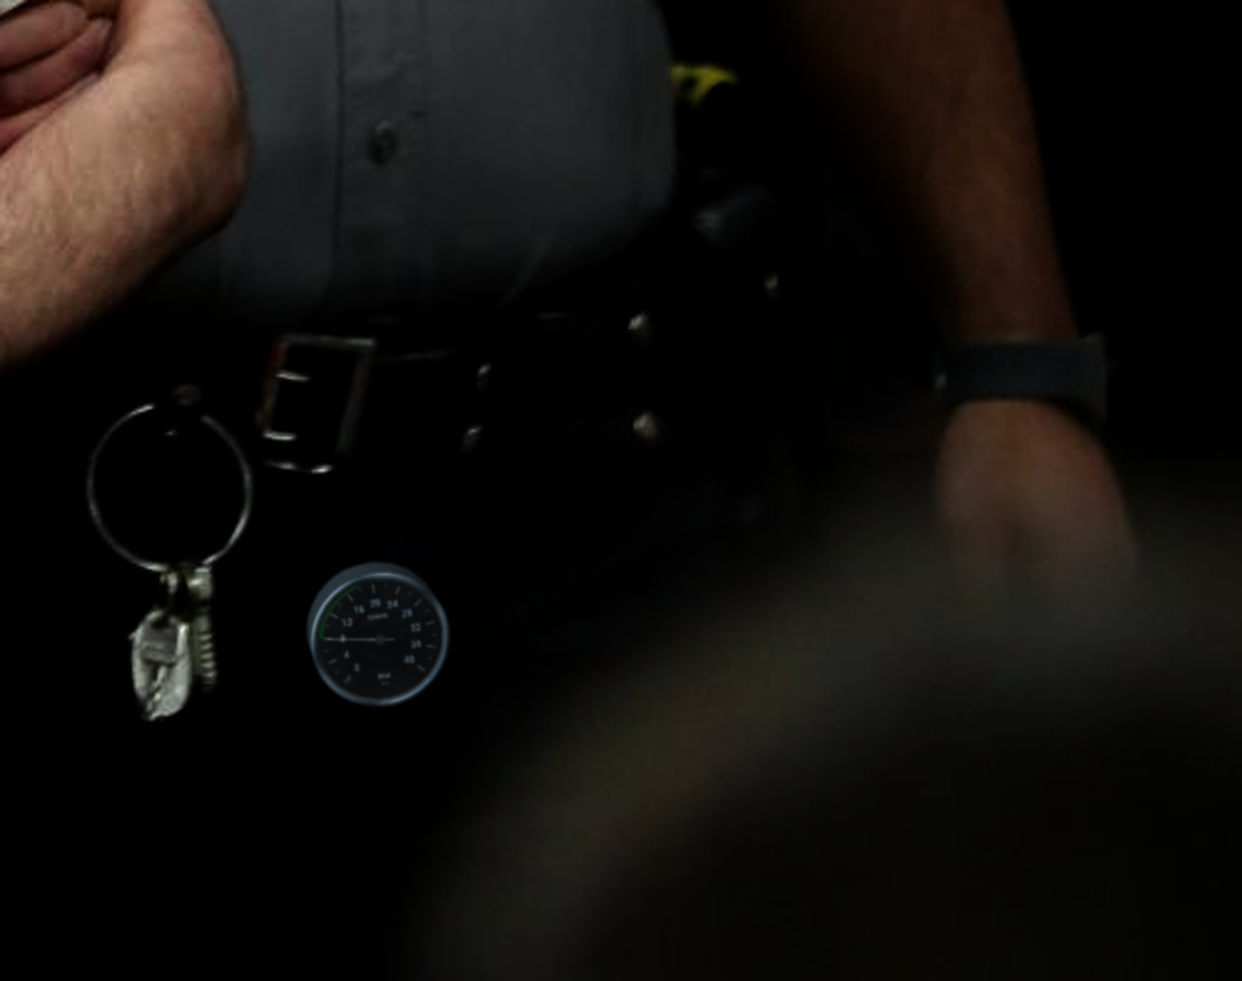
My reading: 8
